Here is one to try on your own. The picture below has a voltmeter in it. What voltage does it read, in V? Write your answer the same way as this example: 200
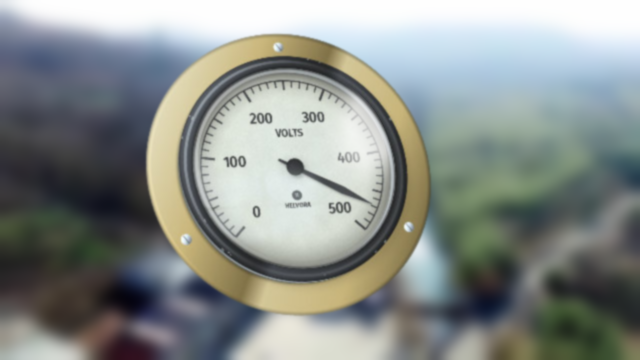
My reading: 470
